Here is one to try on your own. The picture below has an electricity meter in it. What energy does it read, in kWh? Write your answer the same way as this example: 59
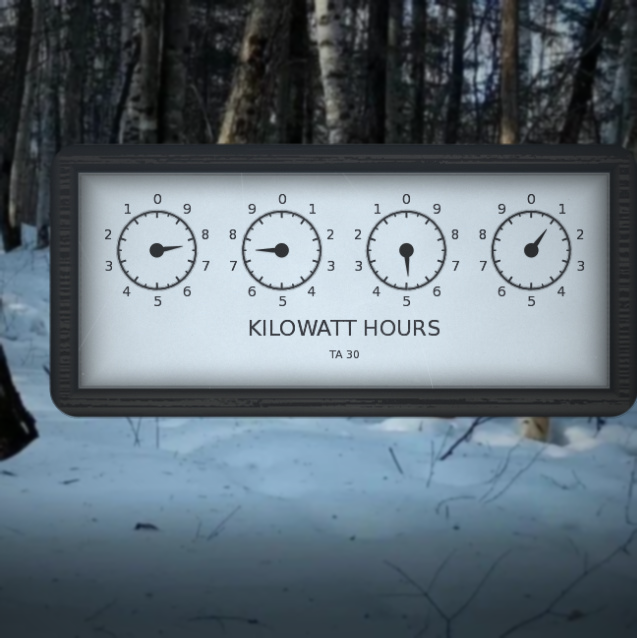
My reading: 7751
